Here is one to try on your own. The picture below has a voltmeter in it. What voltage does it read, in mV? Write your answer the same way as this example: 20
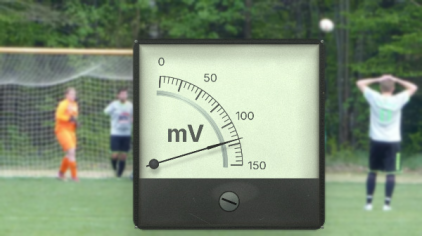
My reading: 120
